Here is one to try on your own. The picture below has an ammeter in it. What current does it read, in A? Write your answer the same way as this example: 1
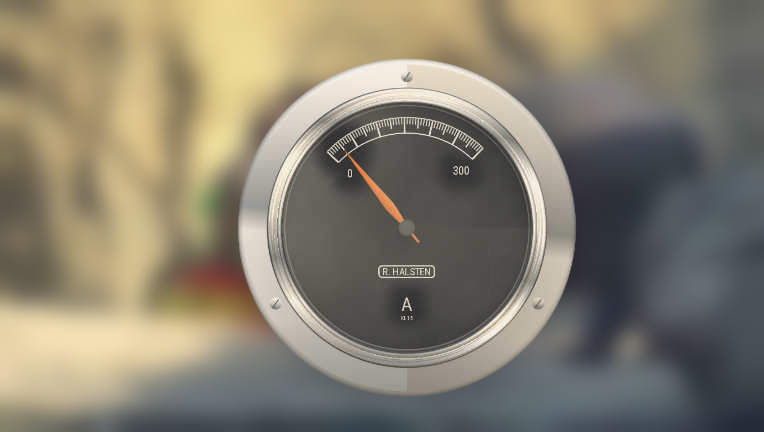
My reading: 25
